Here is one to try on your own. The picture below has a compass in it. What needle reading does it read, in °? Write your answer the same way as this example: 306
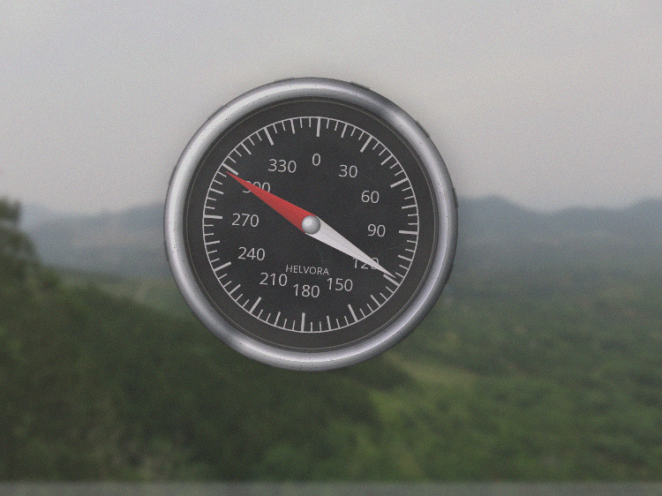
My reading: 297.5
